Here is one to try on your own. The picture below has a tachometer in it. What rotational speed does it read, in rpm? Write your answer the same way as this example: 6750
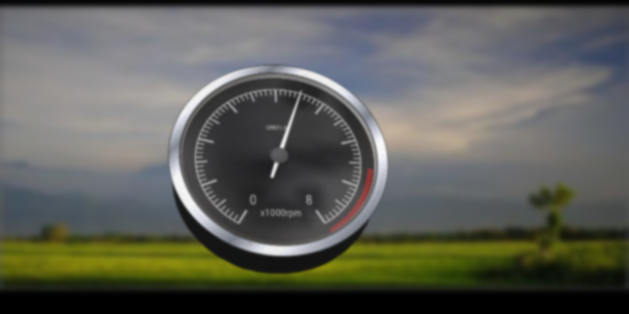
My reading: 4500
